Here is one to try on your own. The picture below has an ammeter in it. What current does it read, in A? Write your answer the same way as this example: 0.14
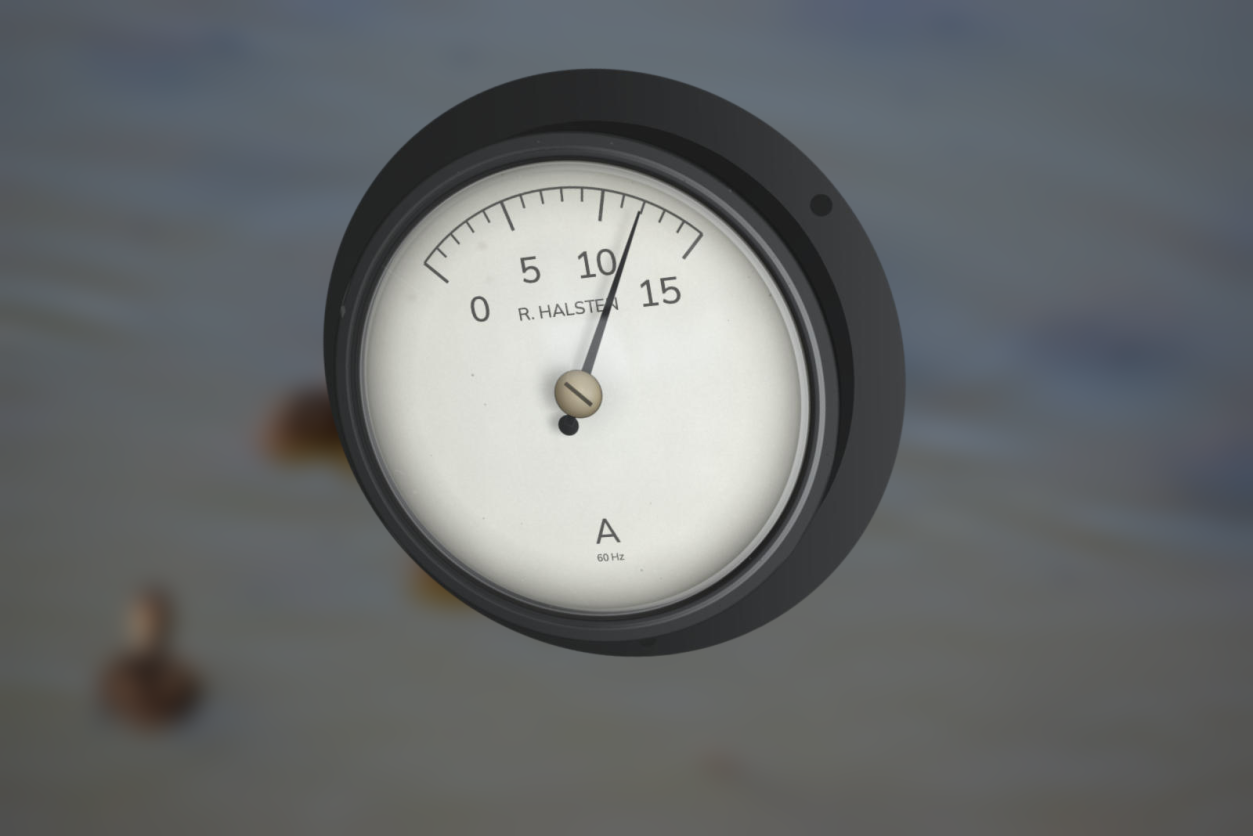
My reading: 12
